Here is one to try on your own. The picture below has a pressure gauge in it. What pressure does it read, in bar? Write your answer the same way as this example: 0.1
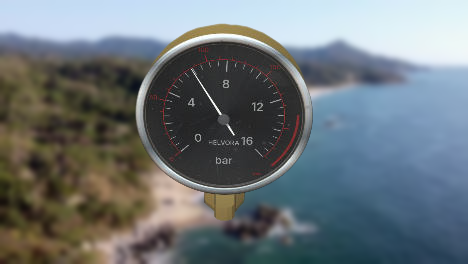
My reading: 6
